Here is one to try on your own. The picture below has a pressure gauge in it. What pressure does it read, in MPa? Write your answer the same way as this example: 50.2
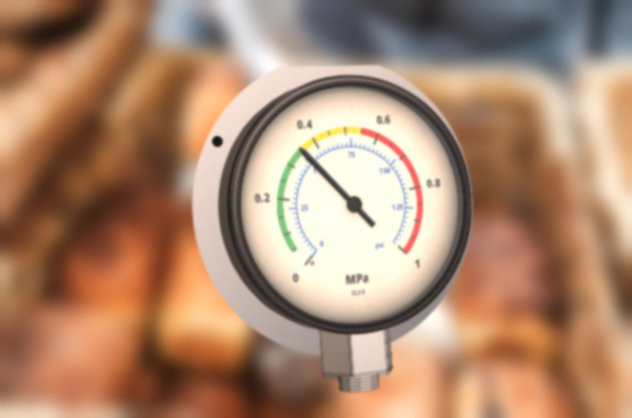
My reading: 0.35
